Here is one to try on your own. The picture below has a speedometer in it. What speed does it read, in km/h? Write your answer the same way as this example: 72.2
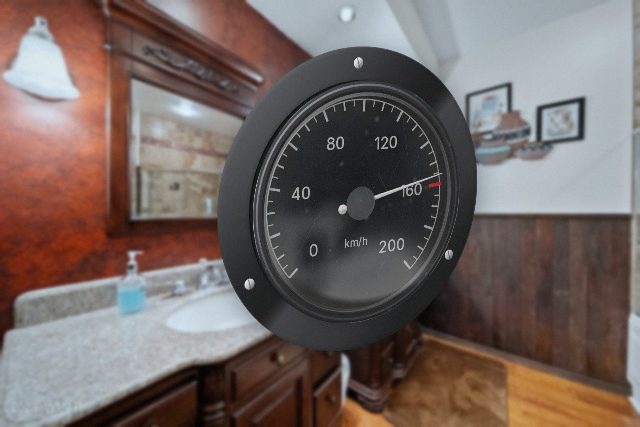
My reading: 155
